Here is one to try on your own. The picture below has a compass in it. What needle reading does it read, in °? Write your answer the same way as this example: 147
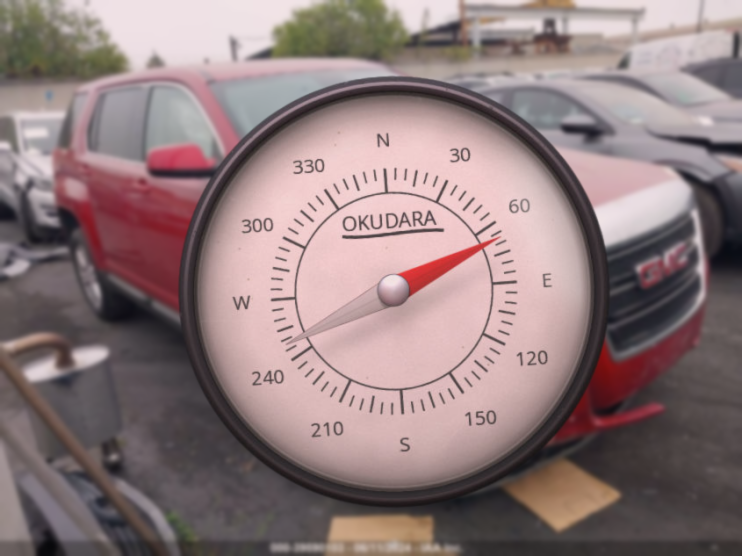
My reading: 67.5
